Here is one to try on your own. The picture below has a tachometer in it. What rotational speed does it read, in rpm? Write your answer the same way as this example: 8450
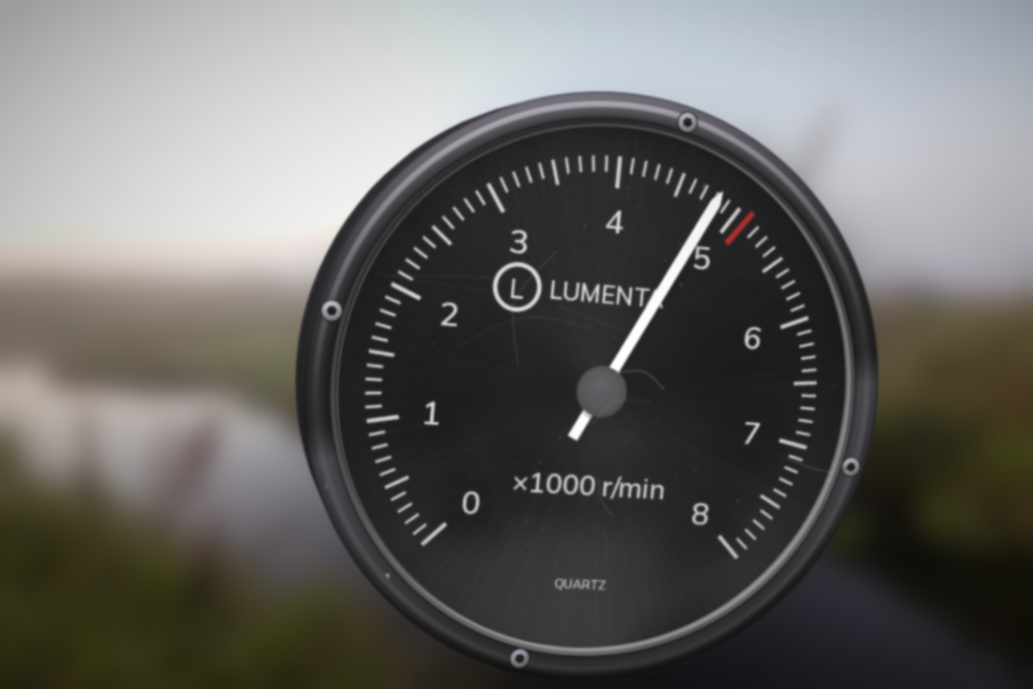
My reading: 4800
